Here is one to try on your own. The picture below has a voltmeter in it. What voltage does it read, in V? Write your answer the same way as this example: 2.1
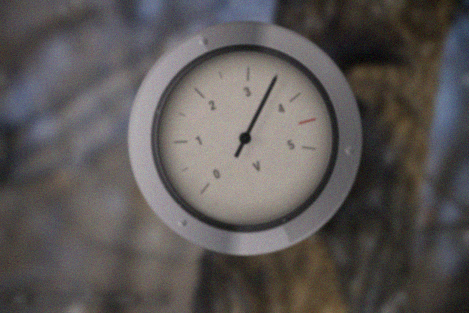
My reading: 3.5
